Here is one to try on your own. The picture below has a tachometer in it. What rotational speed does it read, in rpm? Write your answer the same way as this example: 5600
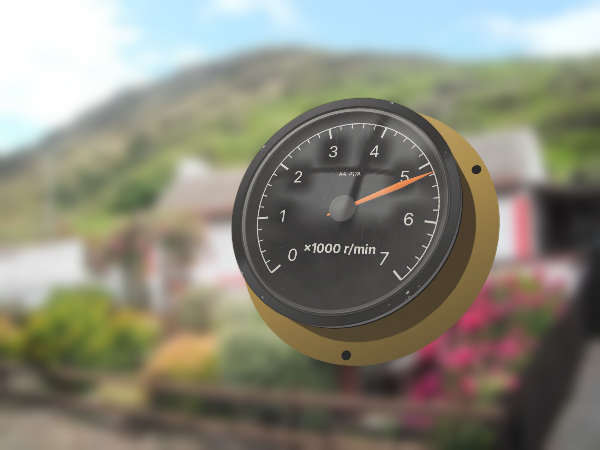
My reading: 5200
